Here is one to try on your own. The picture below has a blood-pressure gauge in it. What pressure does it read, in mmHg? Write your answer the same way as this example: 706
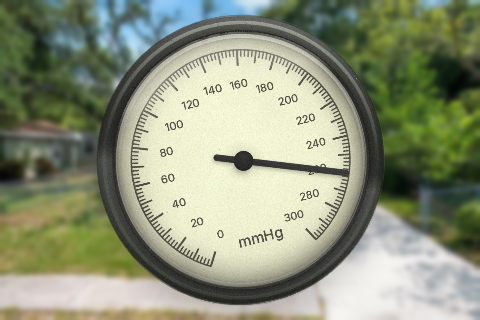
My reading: 260
